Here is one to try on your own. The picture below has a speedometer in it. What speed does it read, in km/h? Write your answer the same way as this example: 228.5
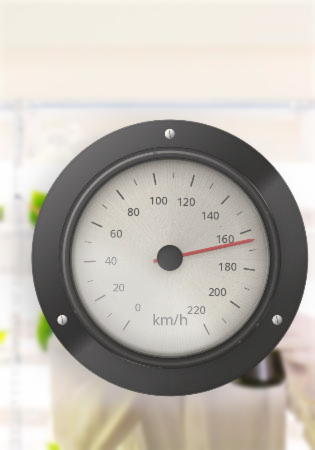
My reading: 165
